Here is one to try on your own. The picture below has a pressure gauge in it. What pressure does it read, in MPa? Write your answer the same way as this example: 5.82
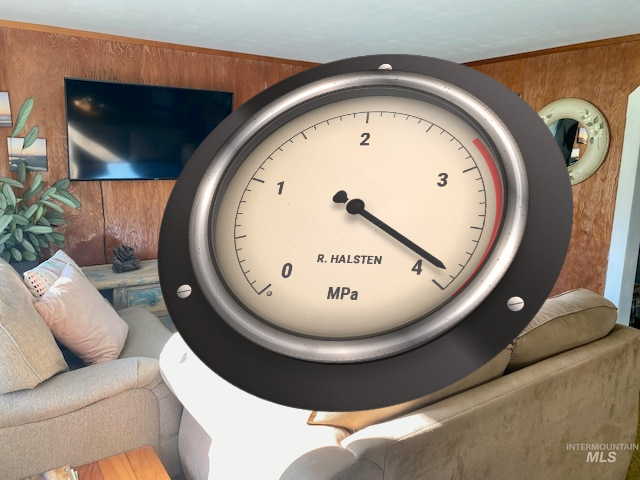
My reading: 3.9
